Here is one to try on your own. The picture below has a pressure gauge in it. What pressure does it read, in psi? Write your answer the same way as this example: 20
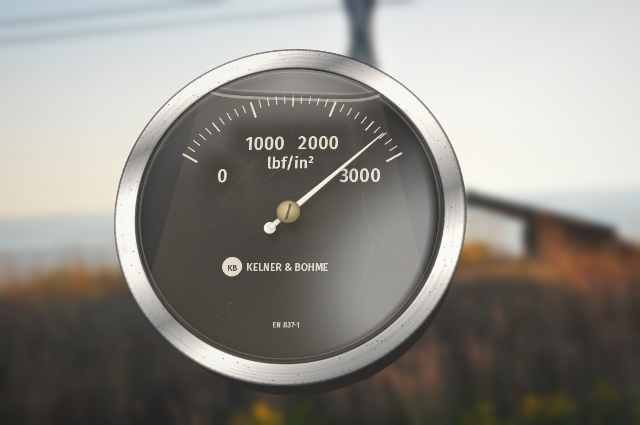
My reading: 2700
